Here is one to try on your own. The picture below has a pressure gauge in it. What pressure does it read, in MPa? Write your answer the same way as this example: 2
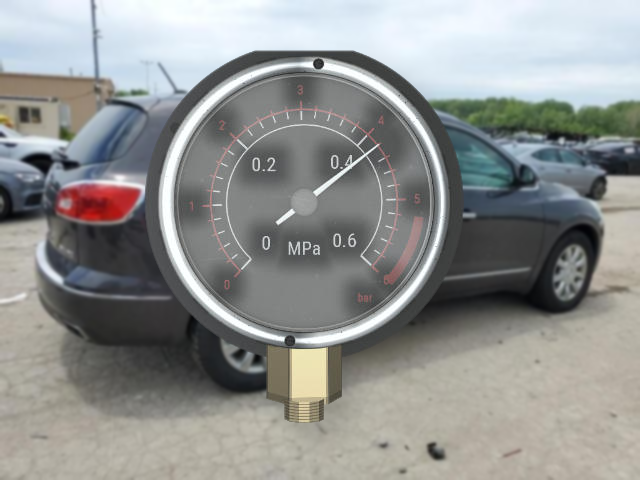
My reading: 0.42
